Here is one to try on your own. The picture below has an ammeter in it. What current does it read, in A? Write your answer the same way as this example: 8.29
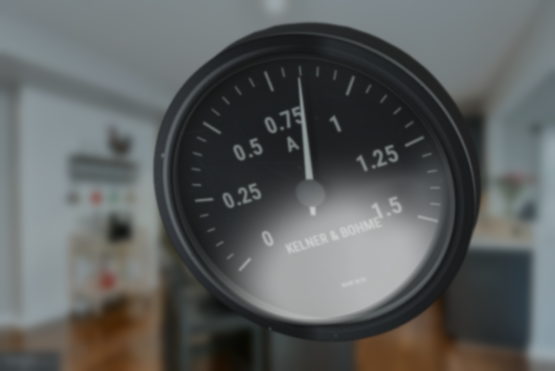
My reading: 0.85
